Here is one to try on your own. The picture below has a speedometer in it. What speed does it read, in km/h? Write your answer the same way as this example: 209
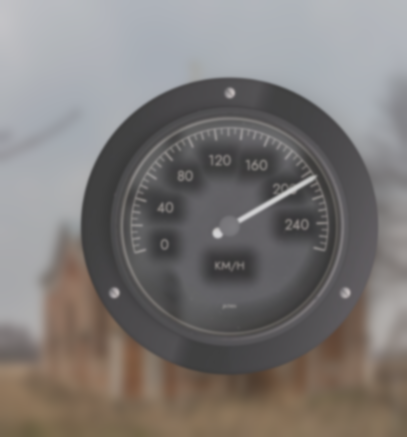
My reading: 205
